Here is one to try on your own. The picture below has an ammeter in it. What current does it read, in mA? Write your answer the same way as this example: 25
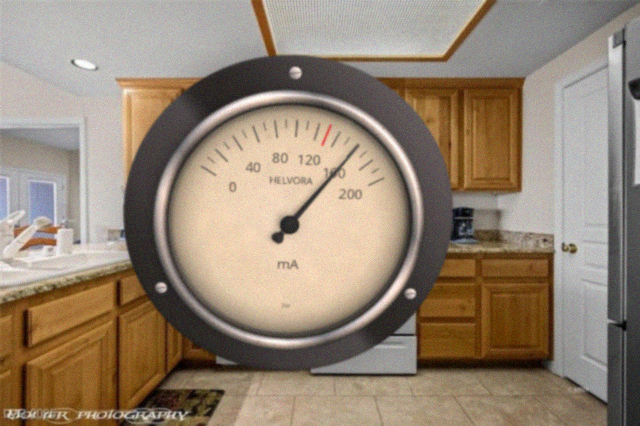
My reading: 160
